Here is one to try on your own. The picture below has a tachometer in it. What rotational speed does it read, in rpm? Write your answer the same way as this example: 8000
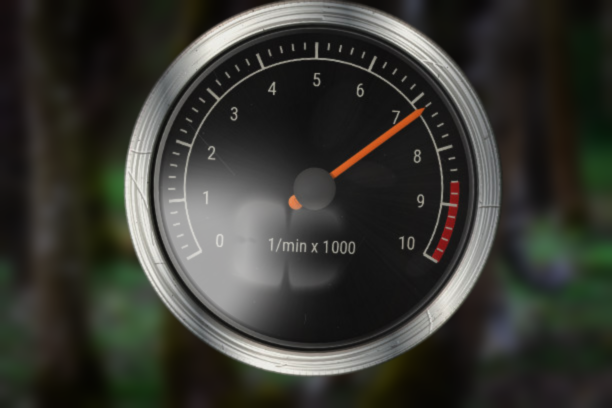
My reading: 7200
